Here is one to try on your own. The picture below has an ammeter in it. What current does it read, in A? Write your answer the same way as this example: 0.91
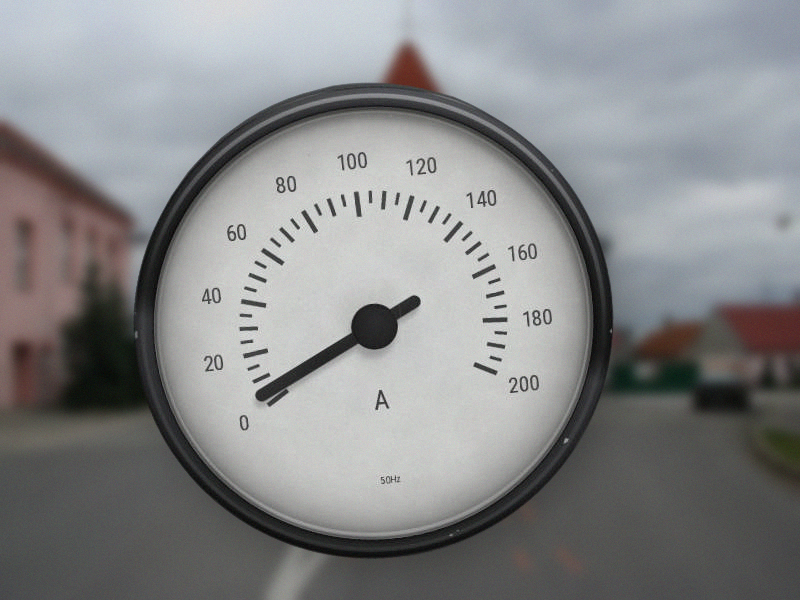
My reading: 5
